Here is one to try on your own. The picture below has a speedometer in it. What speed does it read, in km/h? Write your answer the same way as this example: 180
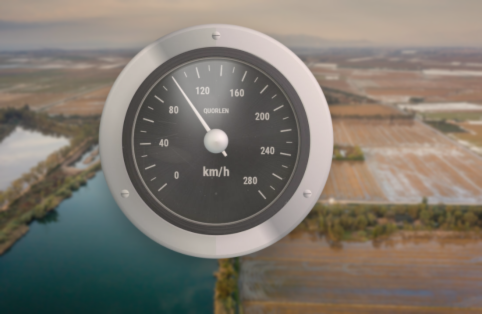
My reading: 100
